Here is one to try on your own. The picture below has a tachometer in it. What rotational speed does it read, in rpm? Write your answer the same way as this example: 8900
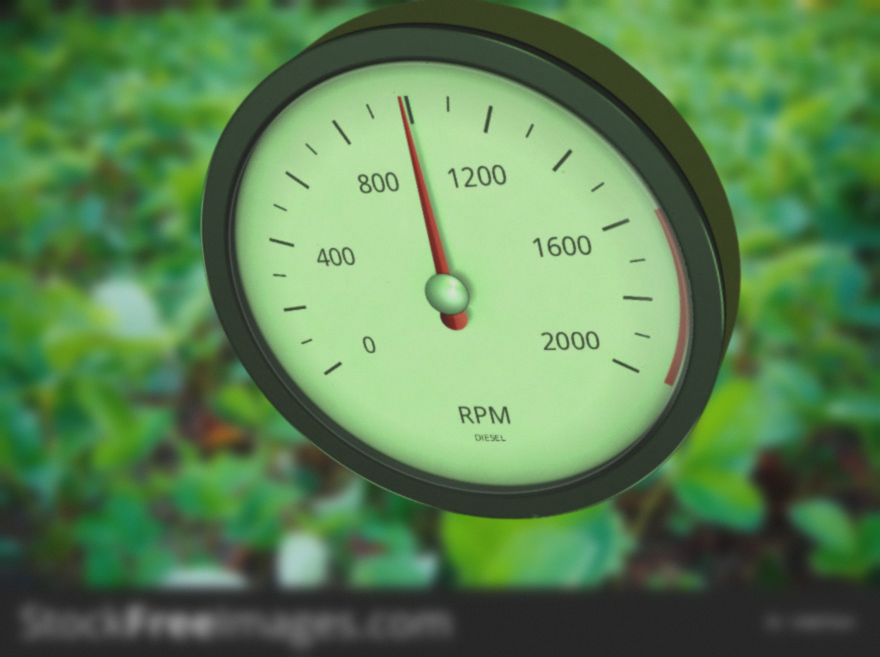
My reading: 1000
